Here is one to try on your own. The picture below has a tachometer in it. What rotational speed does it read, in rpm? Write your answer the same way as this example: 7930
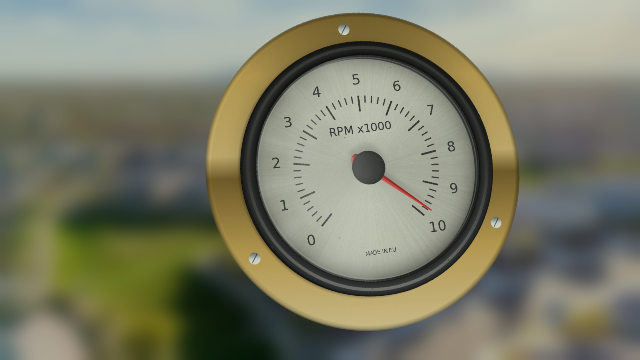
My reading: 9800
